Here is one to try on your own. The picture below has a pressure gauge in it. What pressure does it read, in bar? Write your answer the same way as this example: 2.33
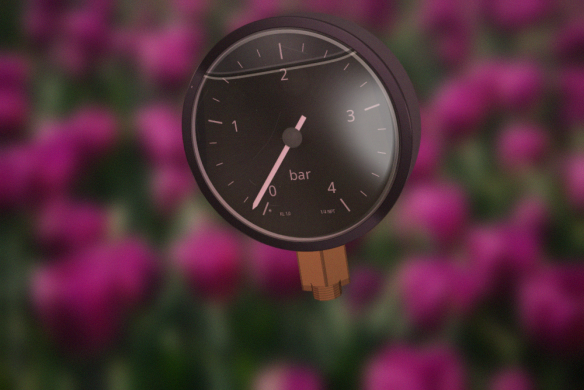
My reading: 0.1
